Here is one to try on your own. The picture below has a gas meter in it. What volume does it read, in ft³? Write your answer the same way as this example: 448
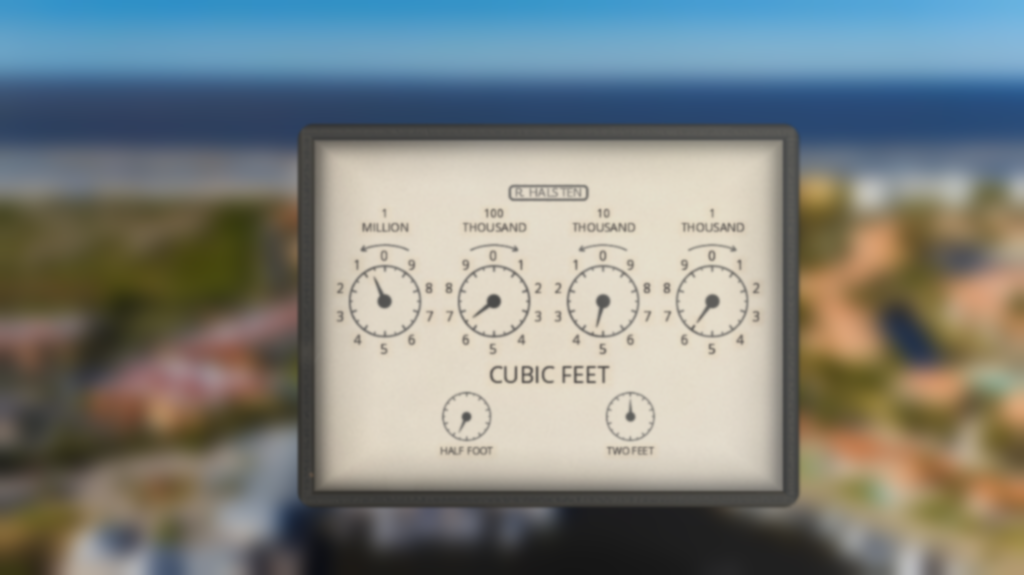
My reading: 64600
